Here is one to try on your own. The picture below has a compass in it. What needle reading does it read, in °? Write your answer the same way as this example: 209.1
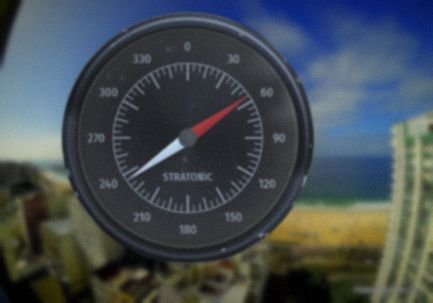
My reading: 55
